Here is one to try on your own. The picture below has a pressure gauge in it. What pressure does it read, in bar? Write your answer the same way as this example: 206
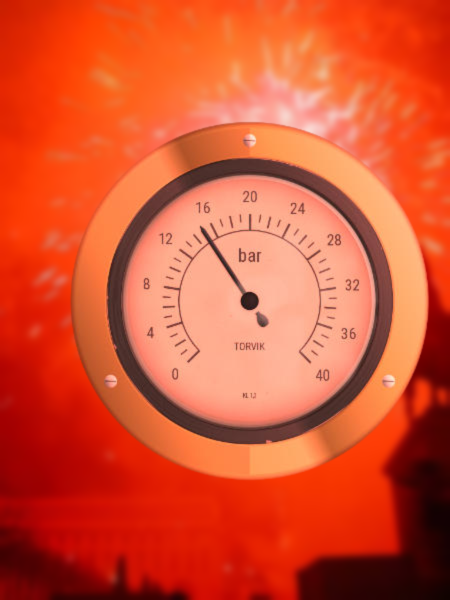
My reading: 15
